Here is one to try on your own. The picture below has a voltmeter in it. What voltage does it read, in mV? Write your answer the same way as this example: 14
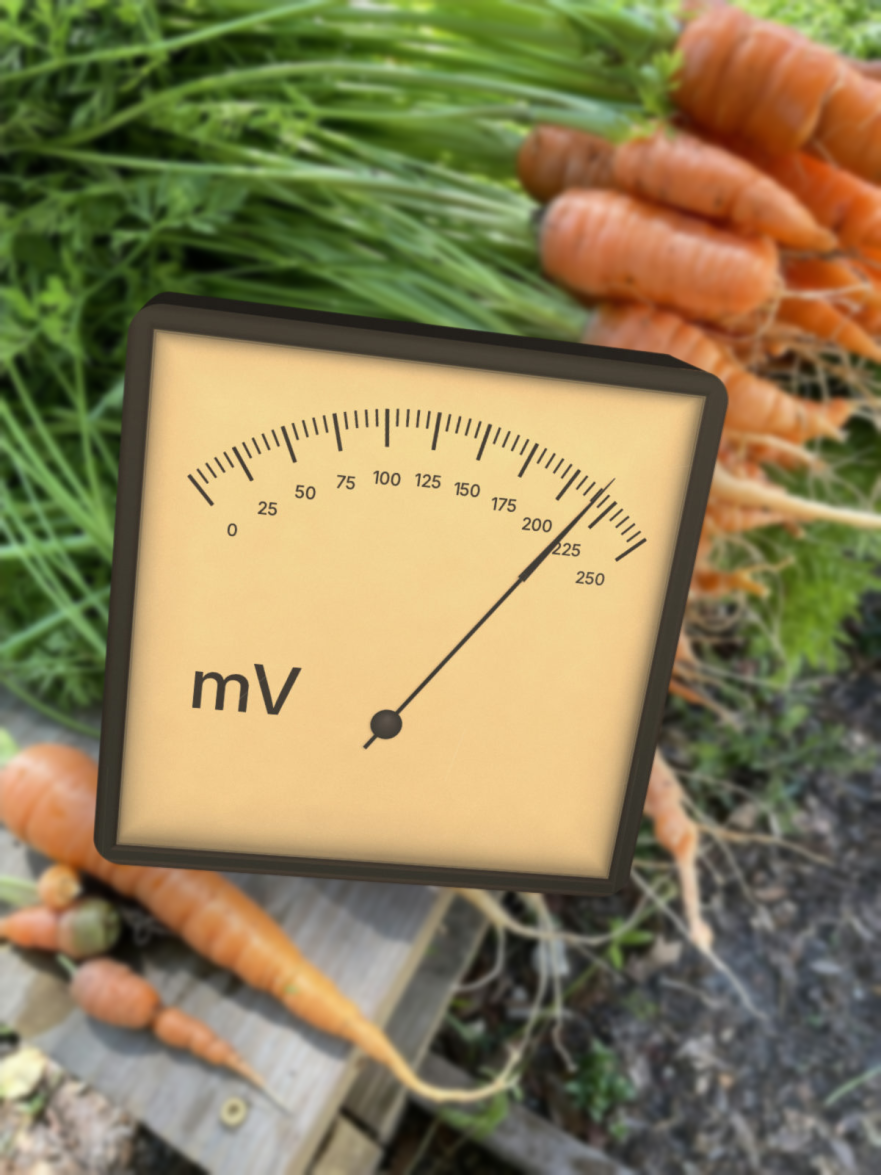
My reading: 215
